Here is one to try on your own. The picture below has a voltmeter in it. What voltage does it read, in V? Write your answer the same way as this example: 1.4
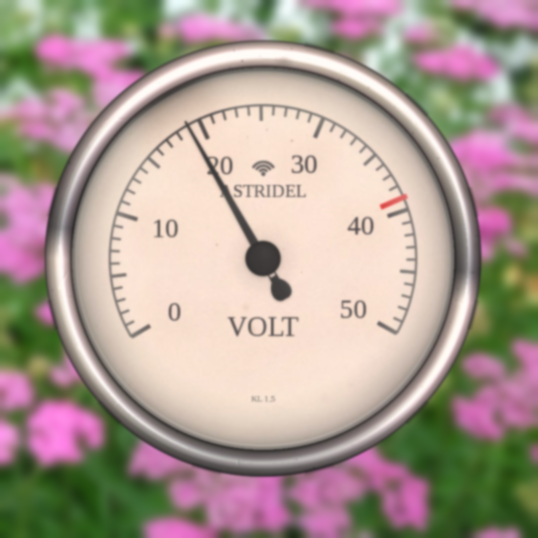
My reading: 19
